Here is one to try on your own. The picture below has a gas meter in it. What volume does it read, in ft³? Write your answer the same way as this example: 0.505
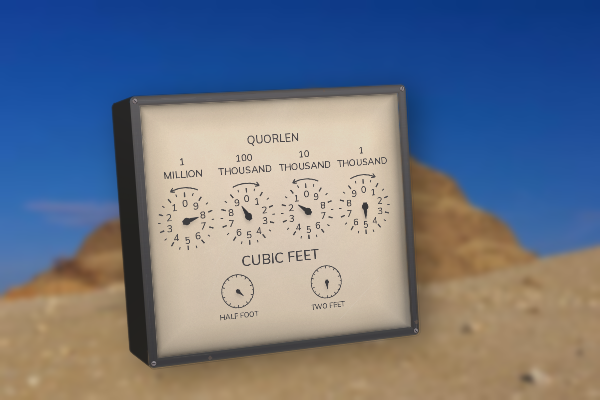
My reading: 791500
